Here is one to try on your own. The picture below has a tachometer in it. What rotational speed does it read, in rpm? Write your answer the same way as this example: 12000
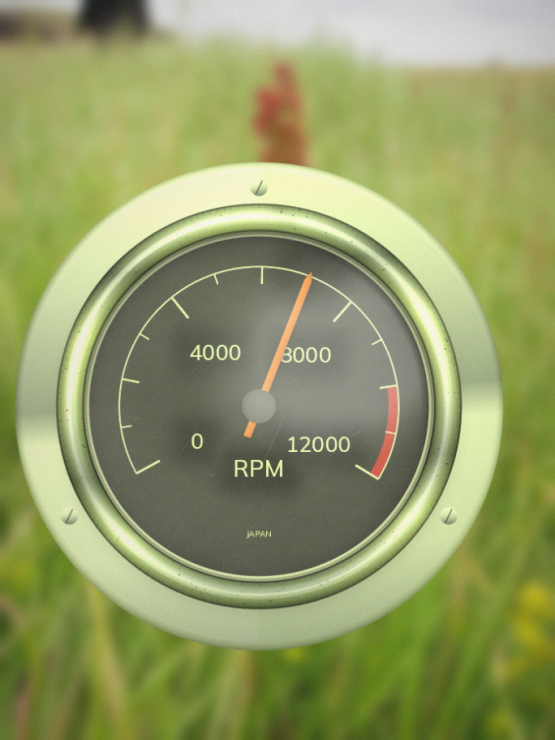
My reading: 7000
